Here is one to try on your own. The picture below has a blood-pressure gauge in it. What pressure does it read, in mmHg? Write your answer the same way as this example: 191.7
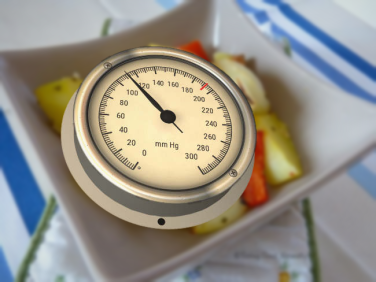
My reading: 110
